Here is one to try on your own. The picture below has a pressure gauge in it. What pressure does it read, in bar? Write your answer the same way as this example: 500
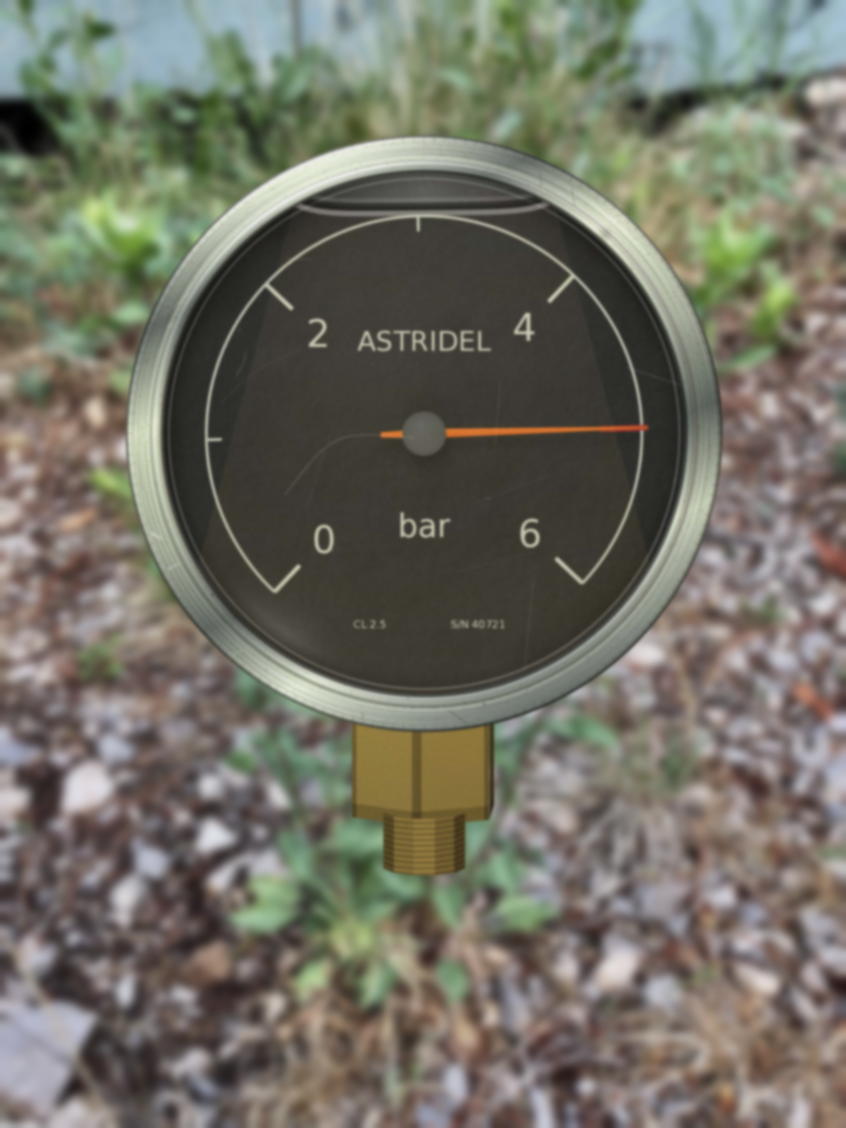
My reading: 5
